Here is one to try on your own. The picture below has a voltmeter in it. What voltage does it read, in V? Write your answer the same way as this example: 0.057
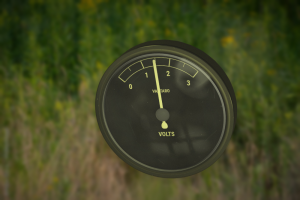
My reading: 1.5
